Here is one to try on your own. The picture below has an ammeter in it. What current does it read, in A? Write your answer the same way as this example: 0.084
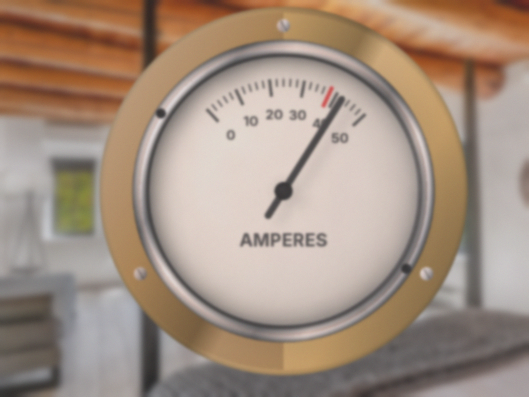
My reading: 42
